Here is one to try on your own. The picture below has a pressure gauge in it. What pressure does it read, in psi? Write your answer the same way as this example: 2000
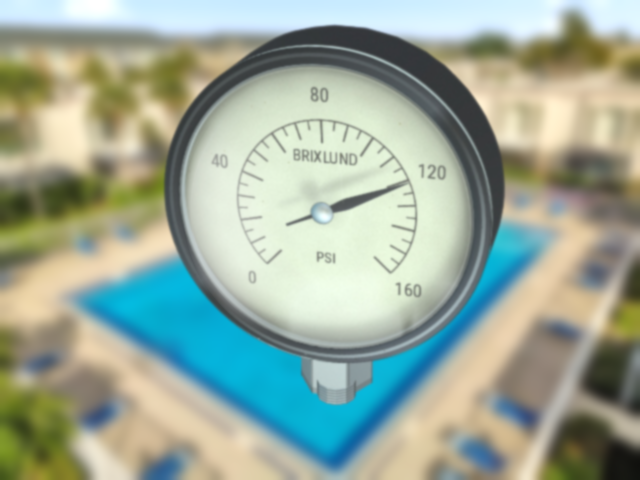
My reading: 120
